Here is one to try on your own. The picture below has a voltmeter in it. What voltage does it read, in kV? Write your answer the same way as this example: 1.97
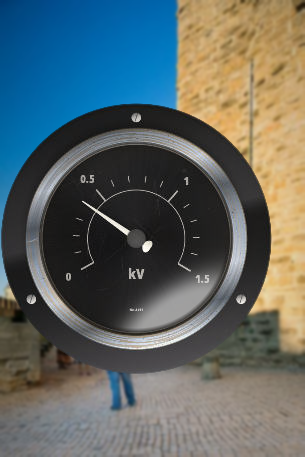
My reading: 0.4
